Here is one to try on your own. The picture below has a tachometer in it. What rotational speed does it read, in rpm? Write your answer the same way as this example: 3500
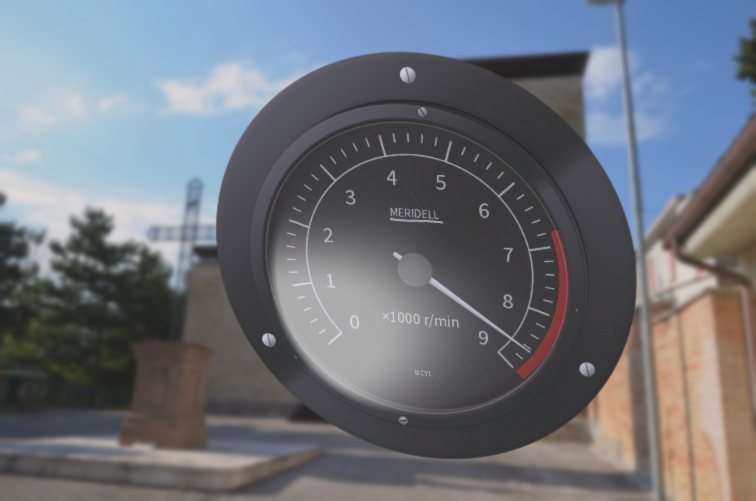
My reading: 8600
